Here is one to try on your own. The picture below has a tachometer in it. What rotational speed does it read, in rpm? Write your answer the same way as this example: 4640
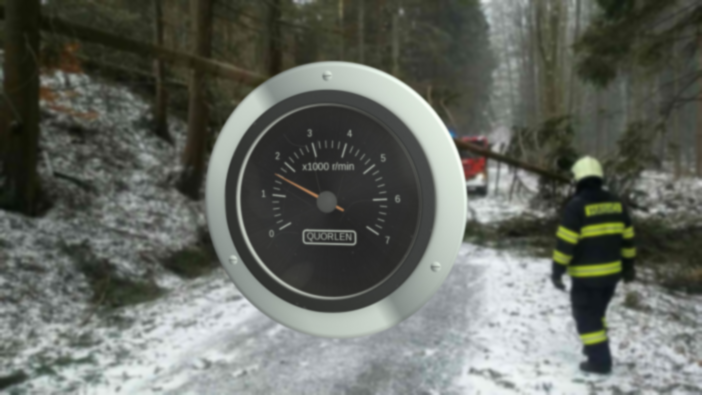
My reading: 1600
